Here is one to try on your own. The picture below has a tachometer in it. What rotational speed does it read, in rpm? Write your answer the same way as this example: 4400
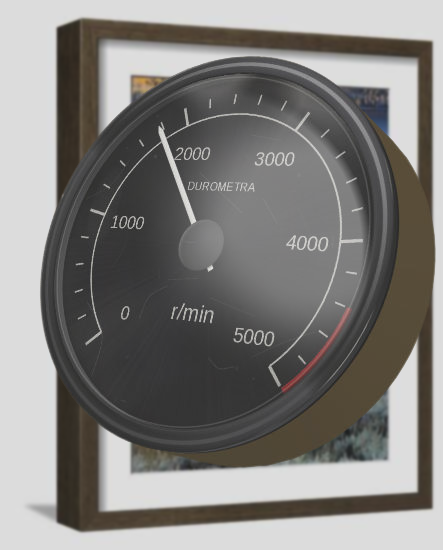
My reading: 1800
